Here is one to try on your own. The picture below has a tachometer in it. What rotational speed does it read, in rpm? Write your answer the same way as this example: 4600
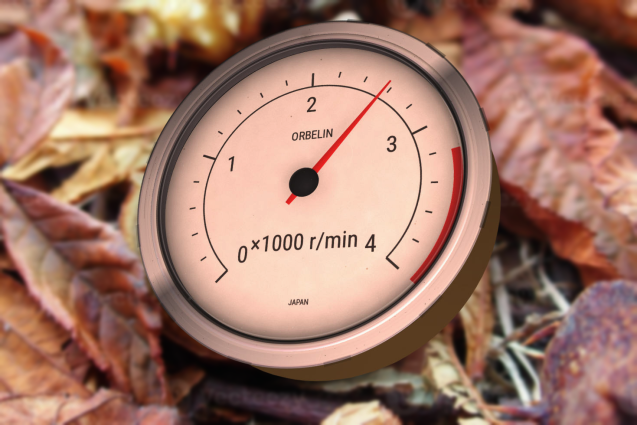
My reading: 2600
